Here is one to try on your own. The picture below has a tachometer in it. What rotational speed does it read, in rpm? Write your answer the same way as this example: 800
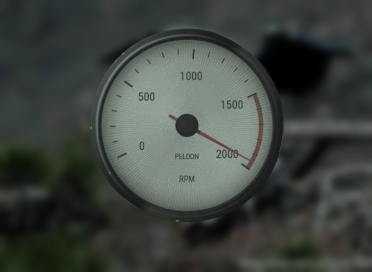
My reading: 1950
